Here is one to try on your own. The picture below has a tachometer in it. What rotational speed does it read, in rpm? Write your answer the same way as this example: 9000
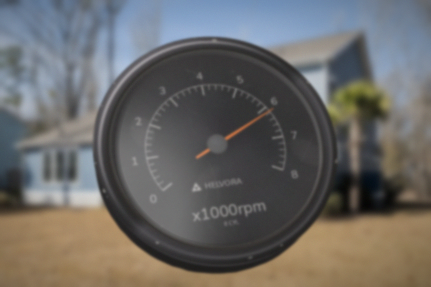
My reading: 6200
